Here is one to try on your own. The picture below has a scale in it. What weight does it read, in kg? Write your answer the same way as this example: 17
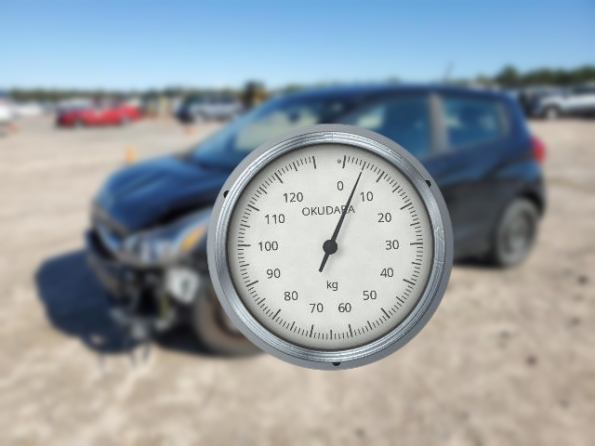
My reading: 5
